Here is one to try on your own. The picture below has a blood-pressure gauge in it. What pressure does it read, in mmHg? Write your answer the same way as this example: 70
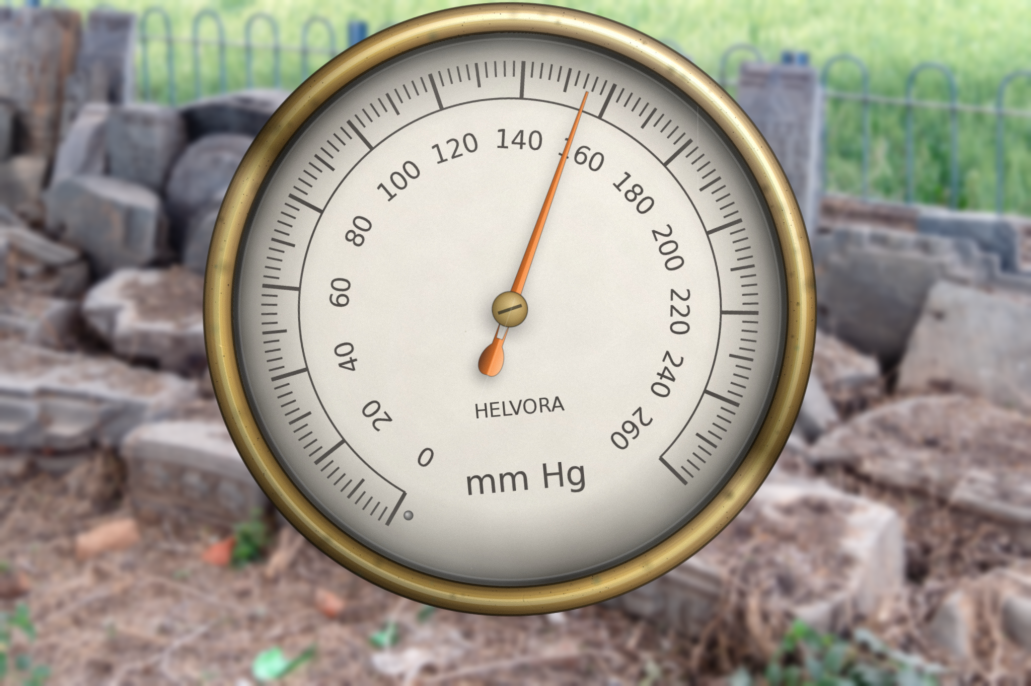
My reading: 155
